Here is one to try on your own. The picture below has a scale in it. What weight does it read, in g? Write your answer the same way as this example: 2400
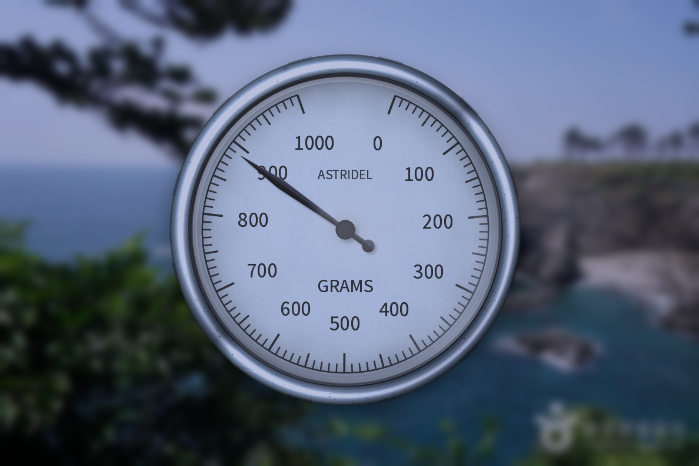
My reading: 890
